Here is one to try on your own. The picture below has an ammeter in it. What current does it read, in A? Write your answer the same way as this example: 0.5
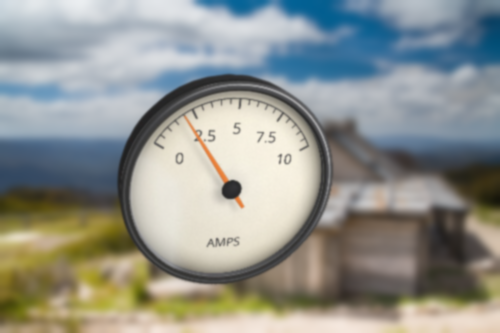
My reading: 2
